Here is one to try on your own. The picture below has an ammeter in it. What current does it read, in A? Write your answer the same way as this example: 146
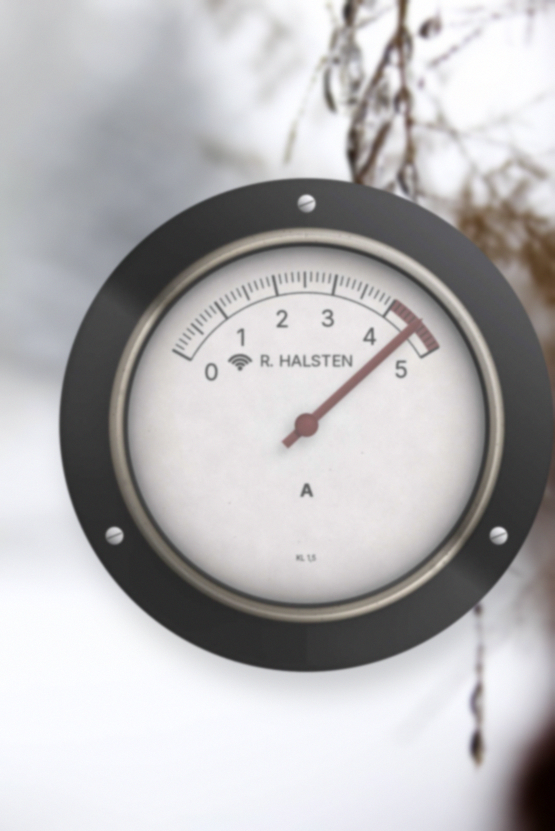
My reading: 4.5
